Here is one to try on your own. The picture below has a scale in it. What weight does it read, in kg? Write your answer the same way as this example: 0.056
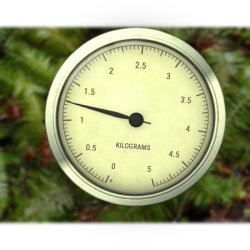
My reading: 1.25
